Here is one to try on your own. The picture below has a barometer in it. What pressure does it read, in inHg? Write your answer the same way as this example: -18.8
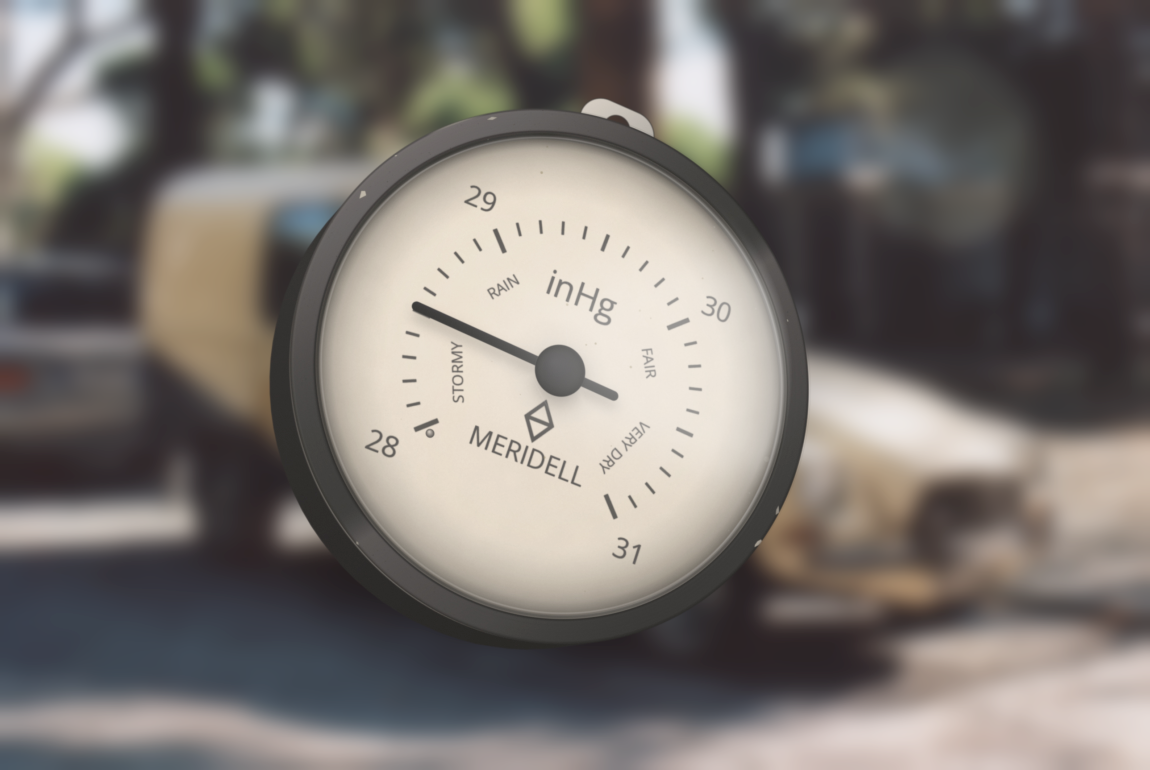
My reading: 28.5
